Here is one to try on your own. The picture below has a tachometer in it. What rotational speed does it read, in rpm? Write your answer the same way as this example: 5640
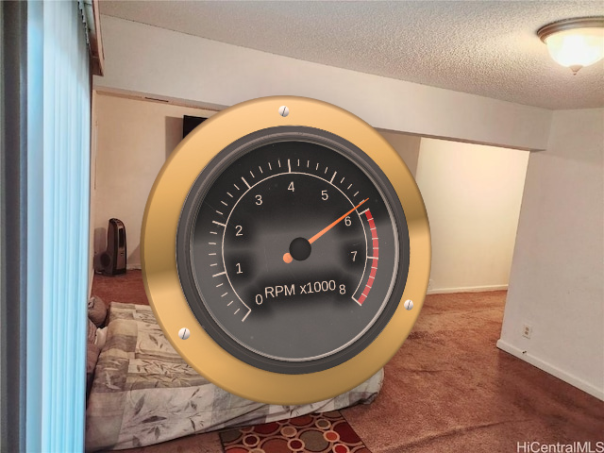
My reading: 5800
